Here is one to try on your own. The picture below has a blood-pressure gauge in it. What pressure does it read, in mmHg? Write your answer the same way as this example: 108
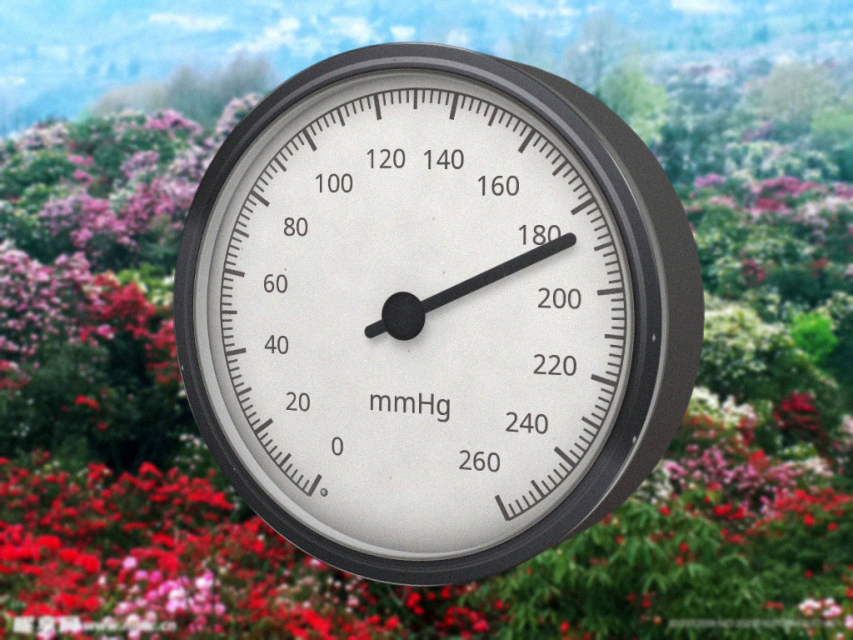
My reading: 186
